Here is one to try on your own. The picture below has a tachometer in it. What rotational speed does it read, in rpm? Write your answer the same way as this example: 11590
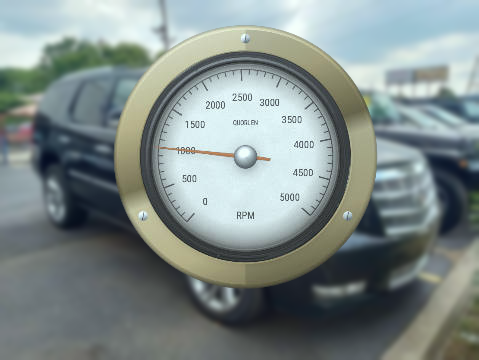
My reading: 1000
